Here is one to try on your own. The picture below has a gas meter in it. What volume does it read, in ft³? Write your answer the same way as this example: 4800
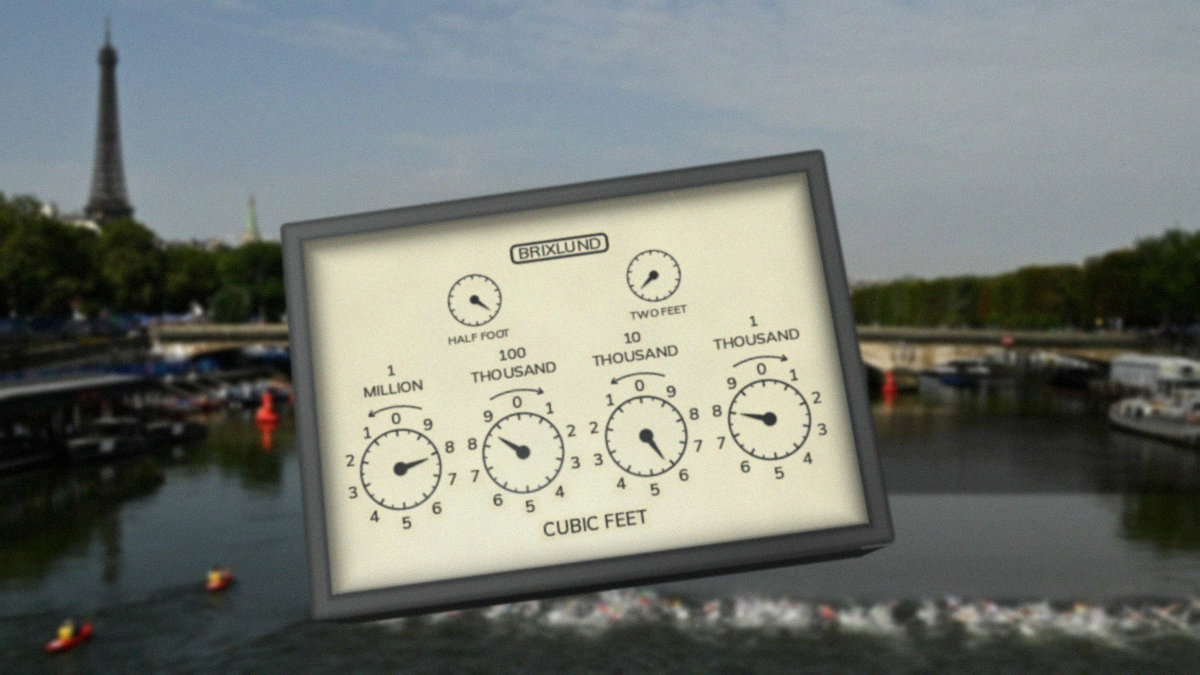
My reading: 785800
